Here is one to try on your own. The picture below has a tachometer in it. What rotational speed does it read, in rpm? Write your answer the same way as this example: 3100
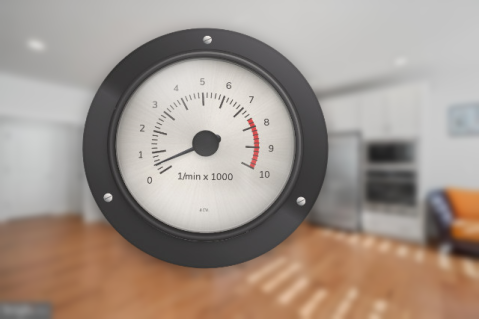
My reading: 400
